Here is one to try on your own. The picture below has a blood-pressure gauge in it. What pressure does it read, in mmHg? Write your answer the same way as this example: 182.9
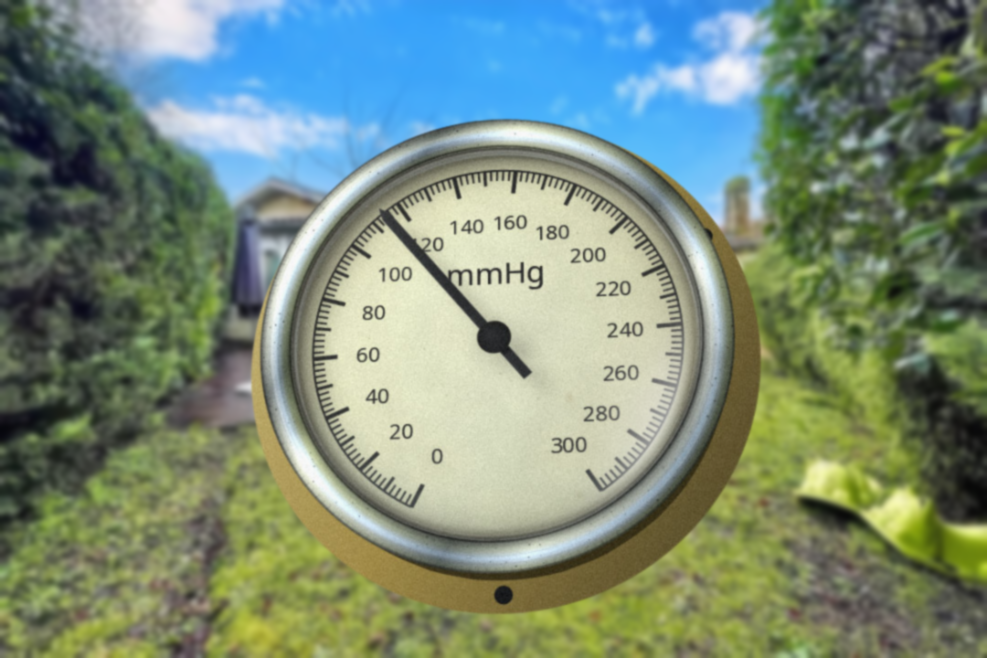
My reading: 114
